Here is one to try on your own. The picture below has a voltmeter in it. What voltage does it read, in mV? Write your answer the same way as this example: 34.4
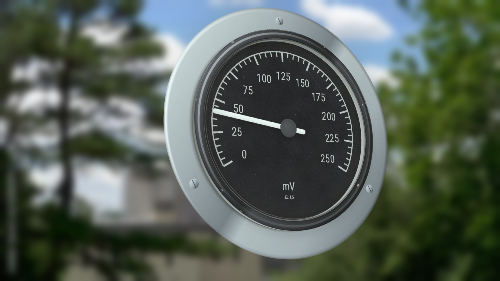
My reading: 40
